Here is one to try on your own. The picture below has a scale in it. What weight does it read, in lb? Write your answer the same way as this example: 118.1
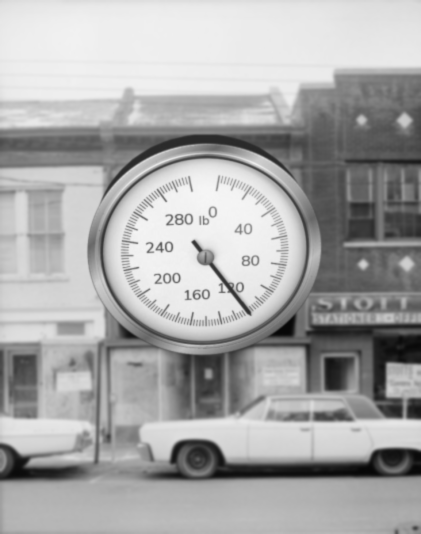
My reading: 120
